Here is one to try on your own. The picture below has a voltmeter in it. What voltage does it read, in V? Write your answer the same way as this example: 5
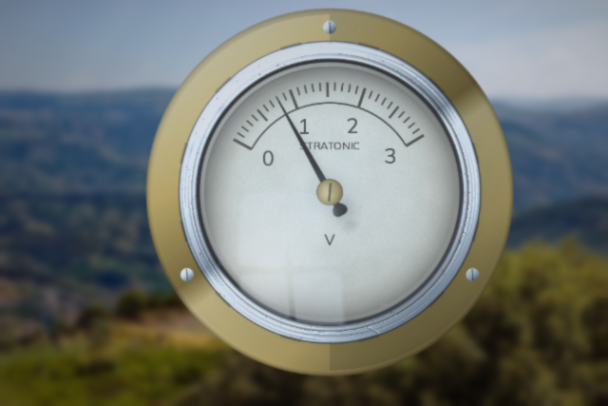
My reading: 0.8
